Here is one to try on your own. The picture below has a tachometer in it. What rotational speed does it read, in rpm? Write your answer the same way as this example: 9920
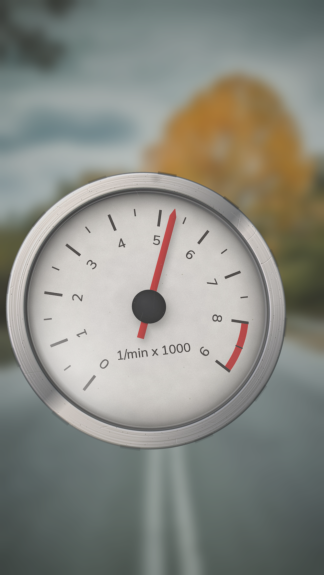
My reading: 5250
